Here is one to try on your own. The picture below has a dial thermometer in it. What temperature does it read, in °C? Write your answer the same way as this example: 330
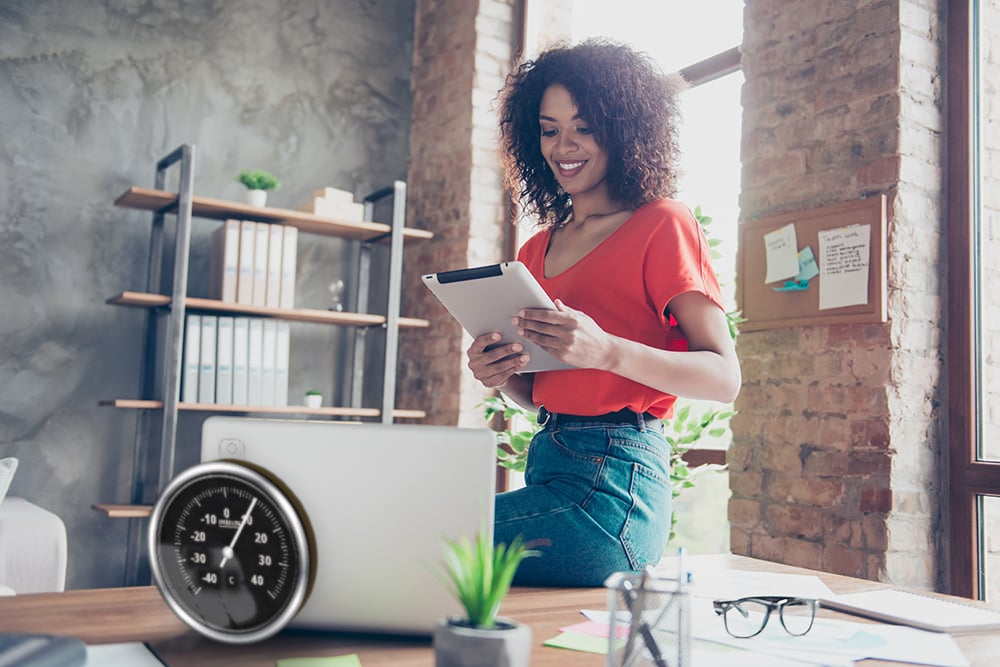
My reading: 10
